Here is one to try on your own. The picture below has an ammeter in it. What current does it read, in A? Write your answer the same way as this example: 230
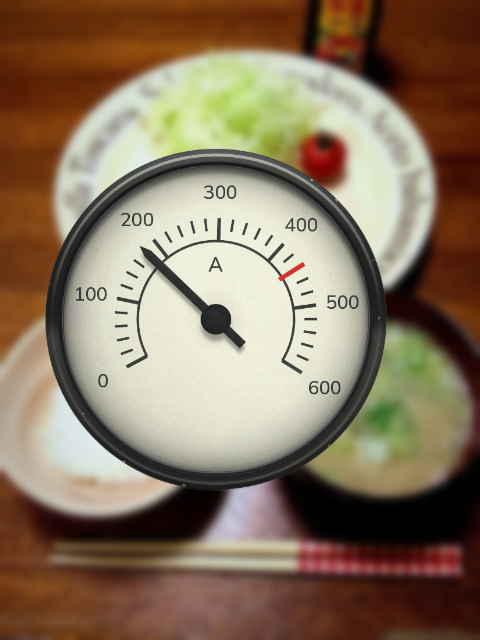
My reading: 180
